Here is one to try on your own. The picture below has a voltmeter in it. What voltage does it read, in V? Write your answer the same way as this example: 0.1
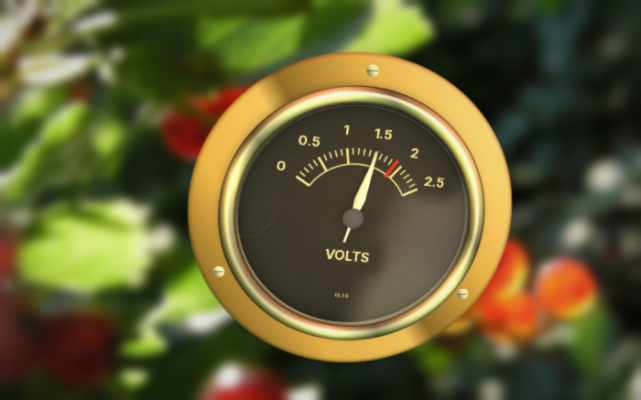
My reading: 1.5
